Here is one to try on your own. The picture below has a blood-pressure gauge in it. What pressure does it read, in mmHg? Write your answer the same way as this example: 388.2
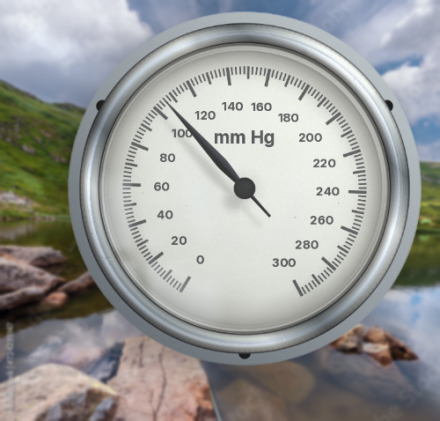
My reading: 106
